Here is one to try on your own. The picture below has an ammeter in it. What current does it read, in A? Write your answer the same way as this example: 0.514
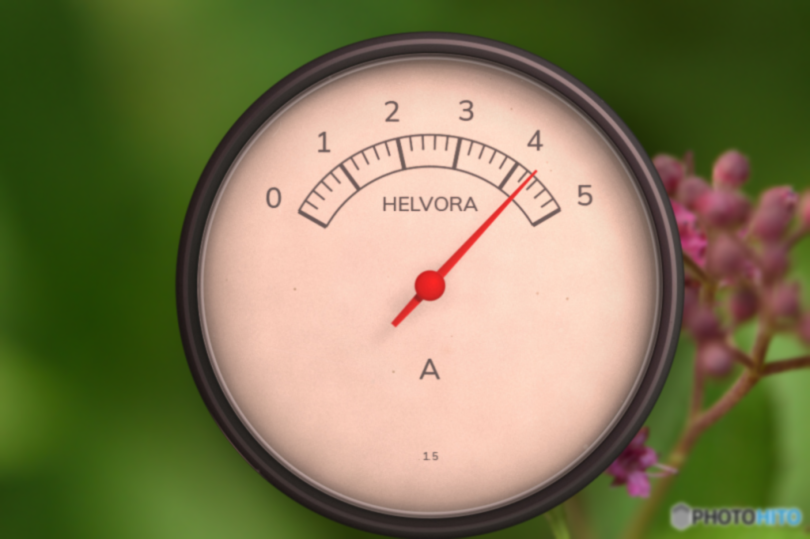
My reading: 4.3
